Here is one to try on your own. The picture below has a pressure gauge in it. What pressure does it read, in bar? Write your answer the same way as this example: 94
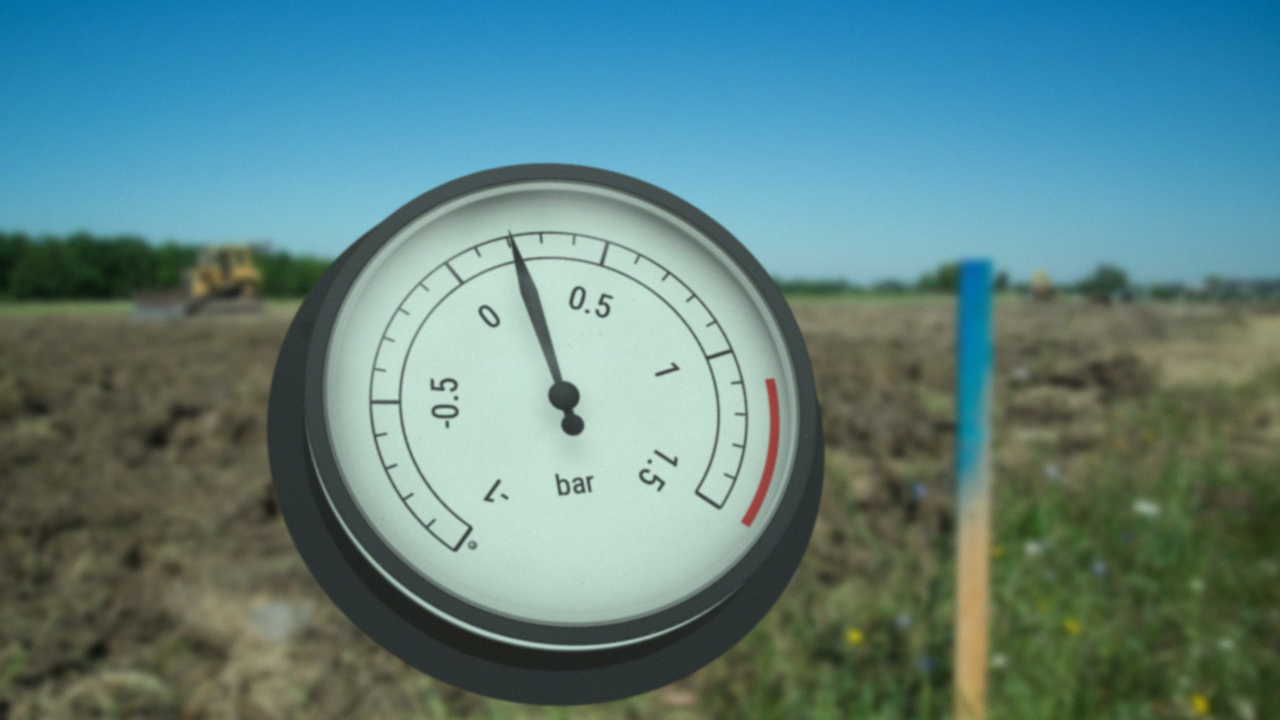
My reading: 0.2
